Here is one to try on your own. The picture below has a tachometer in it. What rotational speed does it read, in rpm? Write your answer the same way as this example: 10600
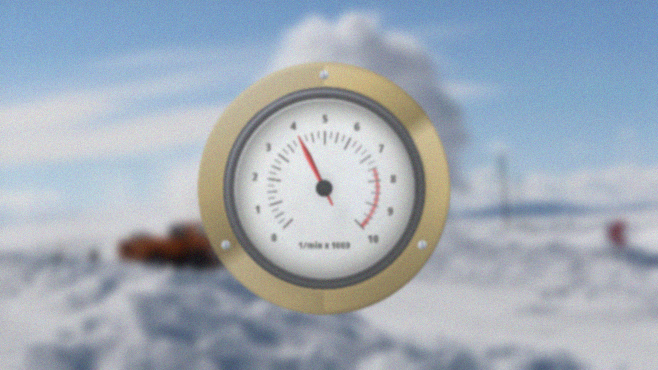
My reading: 4000
